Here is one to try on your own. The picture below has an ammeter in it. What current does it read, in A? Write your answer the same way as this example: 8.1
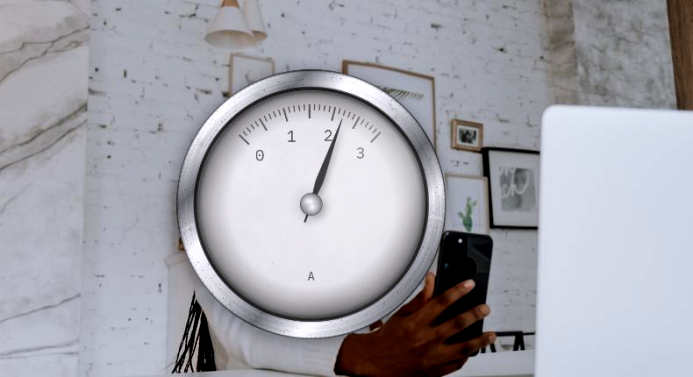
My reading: 2.2
